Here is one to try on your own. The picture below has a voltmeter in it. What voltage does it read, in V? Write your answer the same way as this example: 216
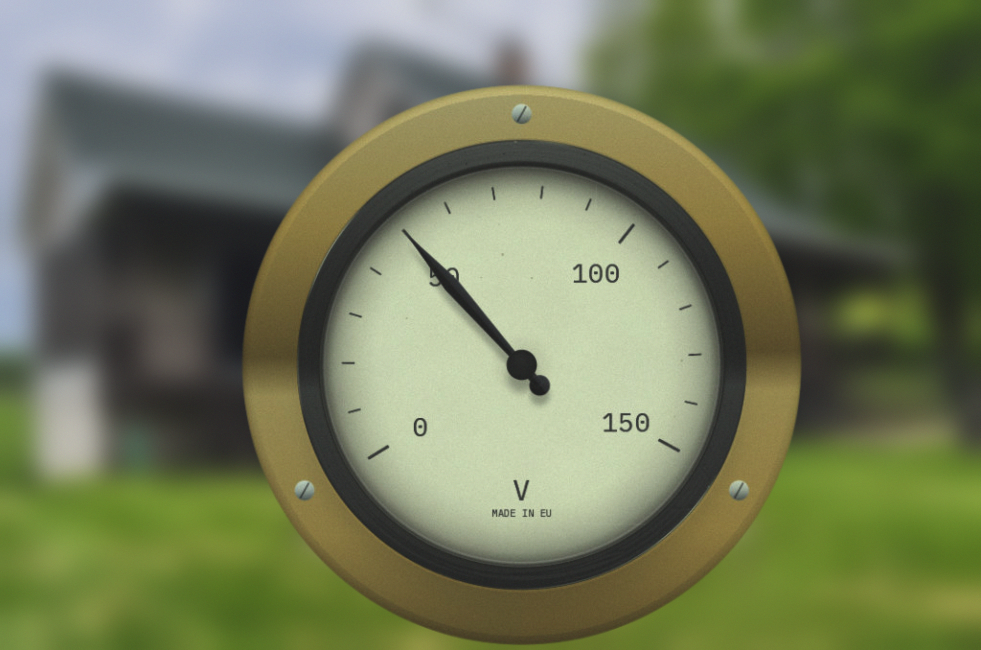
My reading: 50
